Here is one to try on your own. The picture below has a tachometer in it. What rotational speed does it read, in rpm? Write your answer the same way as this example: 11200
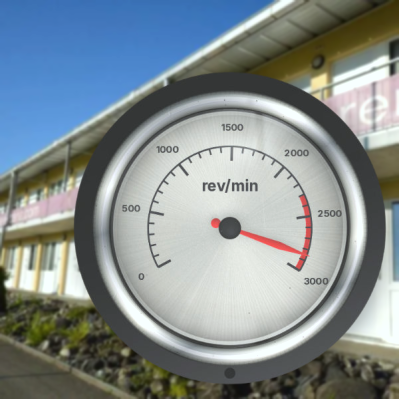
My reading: 2850
